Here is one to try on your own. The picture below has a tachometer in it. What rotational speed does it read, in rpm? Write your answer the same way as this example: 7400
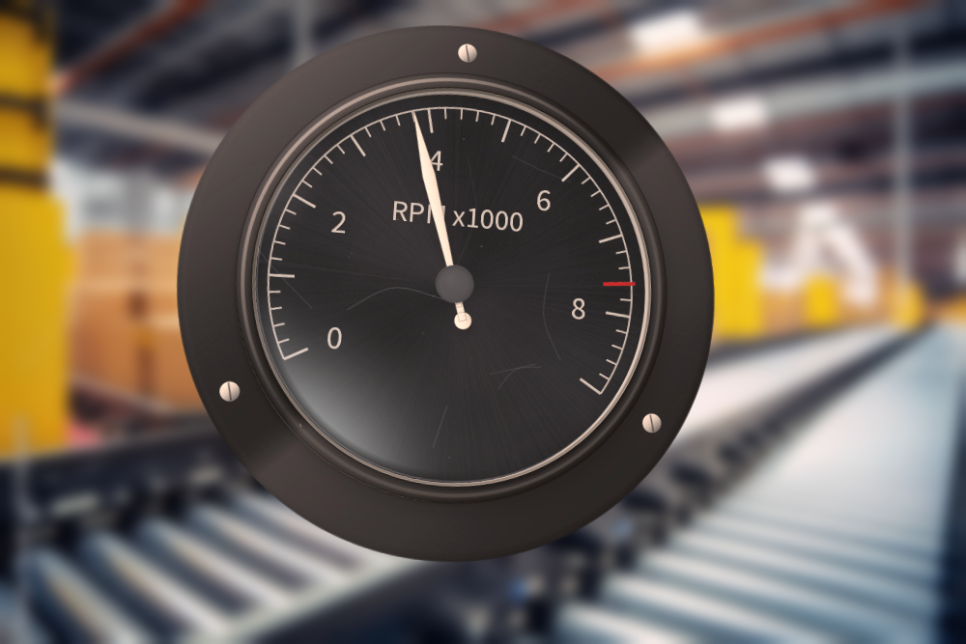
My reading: 3800
